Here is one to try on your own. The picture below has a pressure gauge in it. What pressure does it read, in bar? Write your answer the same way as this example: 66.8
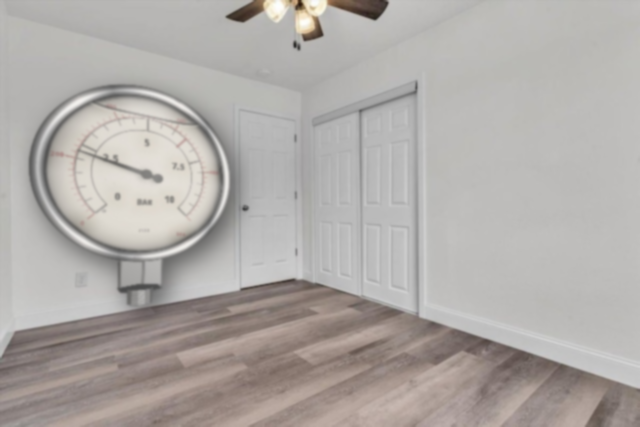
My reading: 2.25
